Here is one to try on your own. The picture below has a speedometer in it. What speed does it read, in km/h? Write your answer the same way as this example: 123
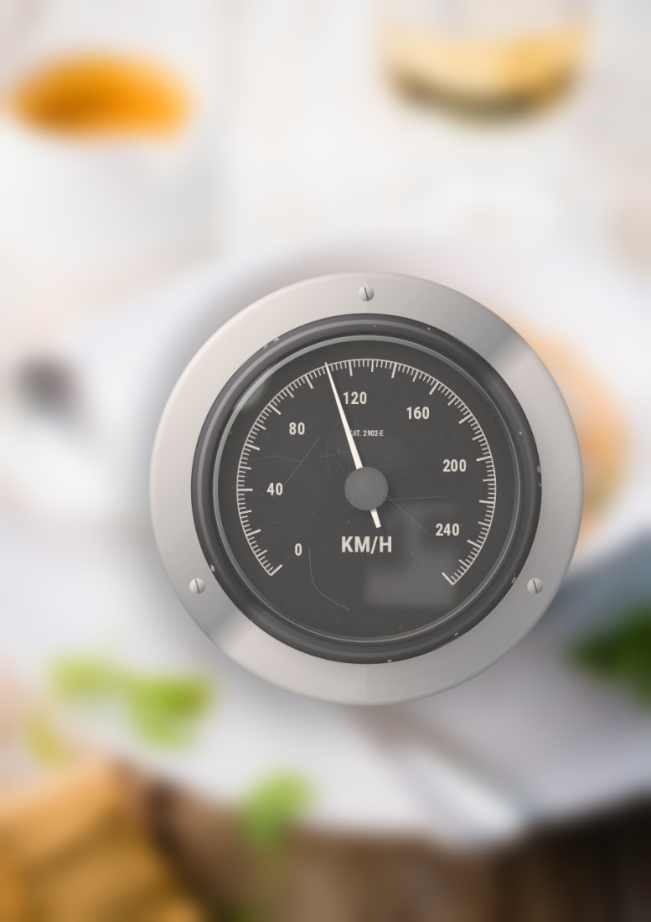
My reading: 110
